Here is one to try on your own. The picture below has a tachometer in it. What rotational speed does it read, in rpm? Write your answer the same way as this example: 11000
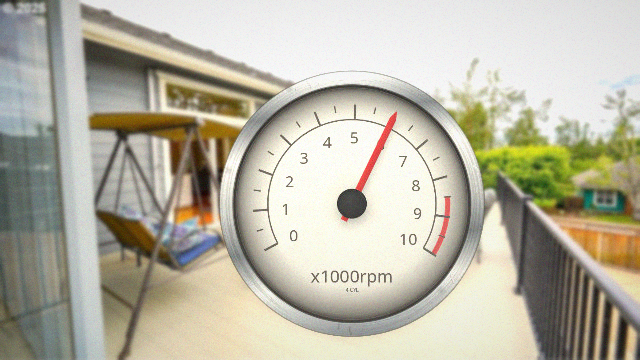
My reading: 6000
